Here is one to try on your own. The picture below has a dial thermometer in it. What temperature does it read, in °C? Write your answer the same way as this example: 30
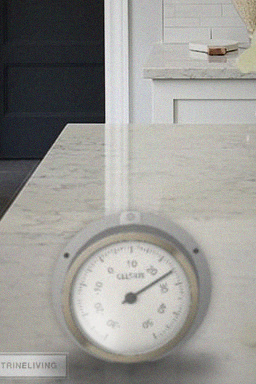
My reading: 25
